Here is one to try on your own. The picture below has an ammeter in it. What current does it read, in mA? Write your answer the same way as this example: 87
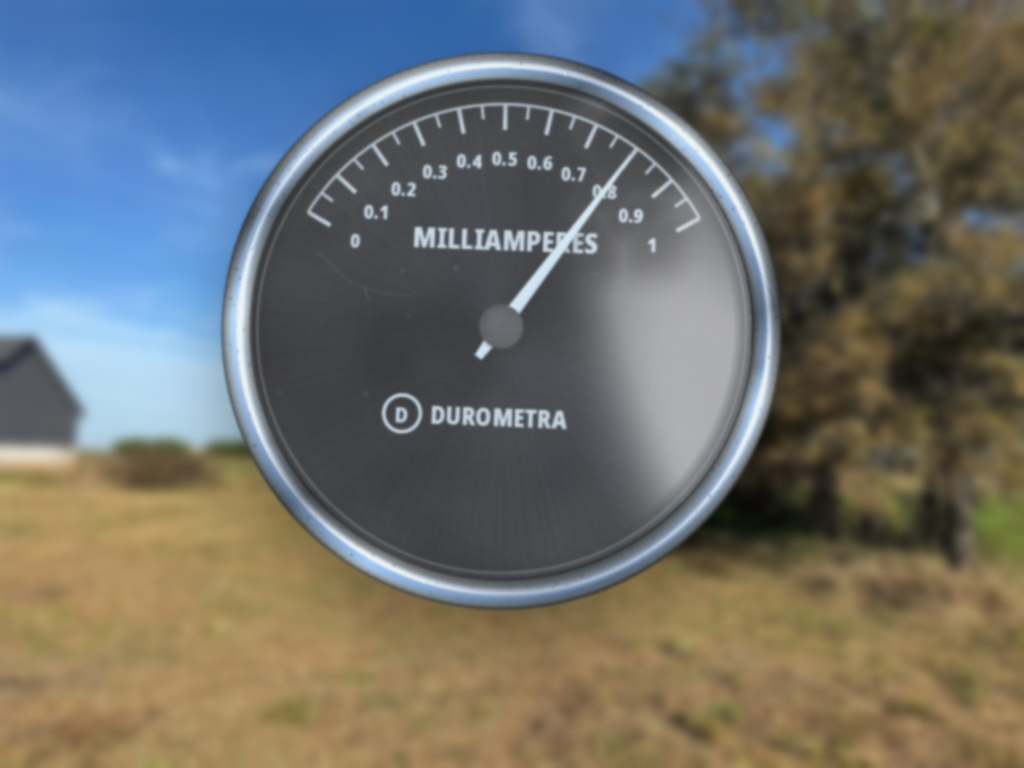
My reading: 0.8
